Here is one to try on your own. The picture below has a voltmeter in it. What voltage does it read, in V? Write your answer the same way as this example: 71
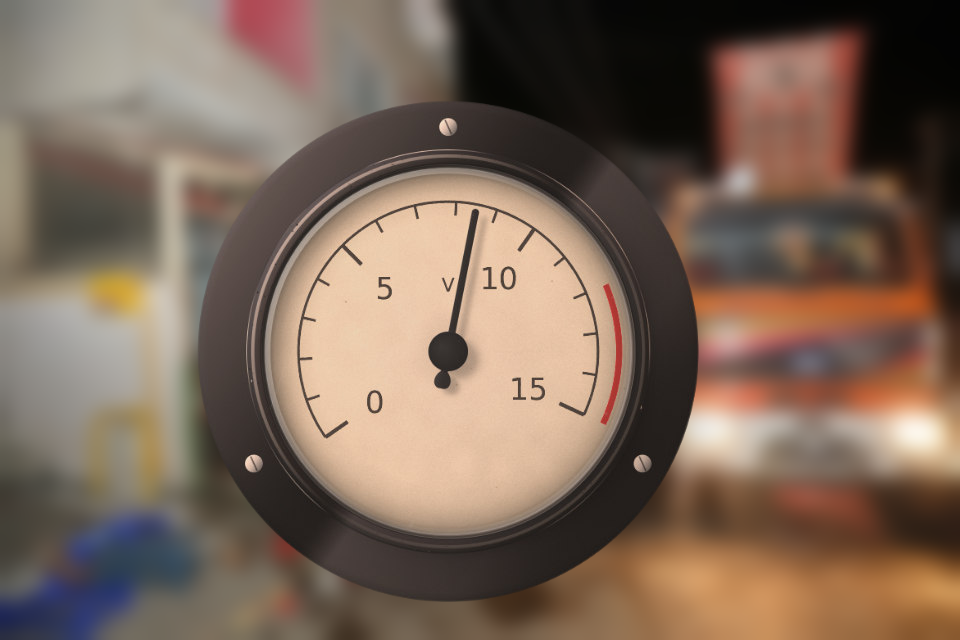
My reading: 8.5
